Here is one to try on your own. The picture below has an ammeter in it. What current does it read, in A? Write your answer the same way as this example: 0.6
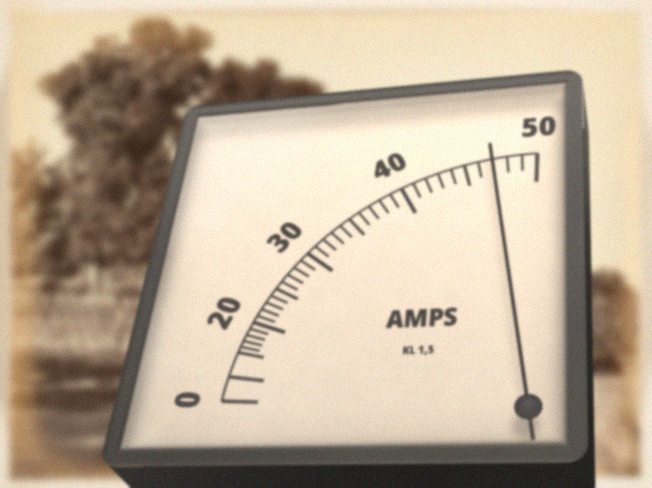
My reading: 47
